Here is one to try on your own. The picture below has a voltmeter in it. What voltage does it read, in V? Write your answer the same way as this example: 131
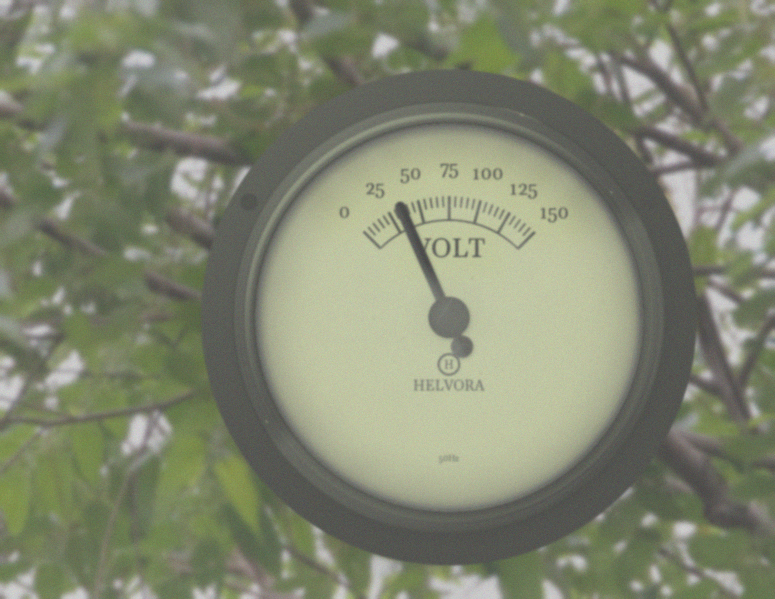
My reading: 35
